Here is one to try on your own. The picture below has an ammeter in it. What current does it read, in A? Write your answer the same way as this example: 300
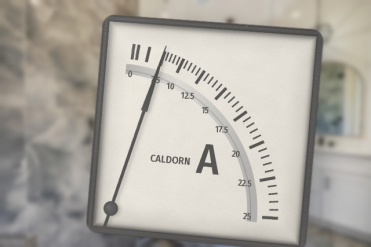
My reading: 7.5
